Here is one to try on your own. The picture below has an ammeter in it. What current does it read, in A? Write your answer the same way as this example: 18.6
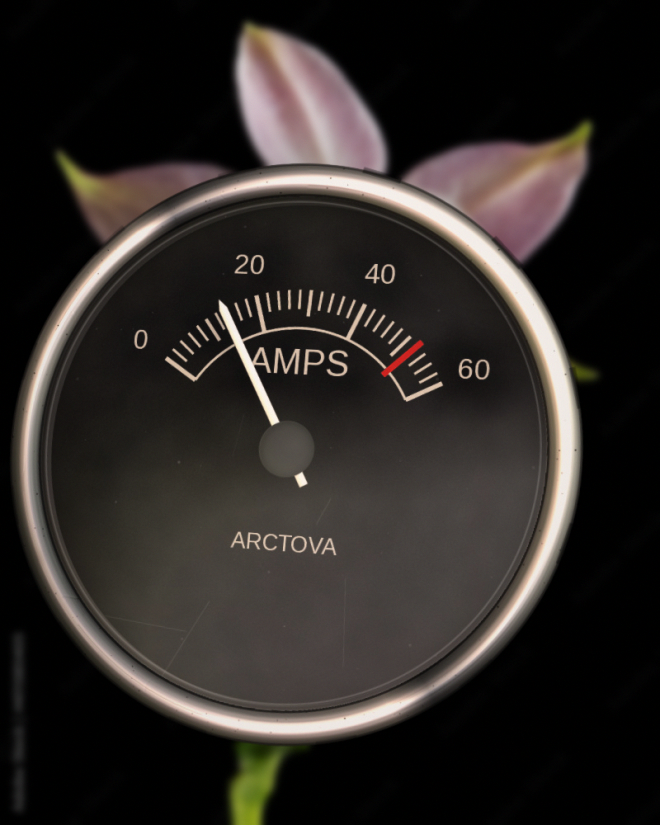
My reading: 14
